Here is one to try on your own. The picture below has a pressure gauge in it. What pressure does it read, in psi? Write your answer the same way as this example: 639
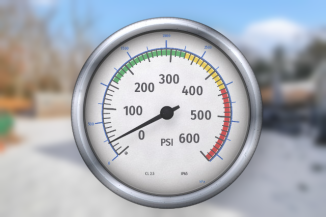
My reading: 30
